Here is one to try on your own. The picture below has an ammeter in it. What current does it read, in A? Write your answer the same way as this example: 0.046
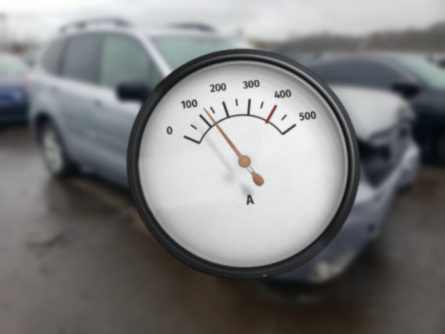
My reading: 125
